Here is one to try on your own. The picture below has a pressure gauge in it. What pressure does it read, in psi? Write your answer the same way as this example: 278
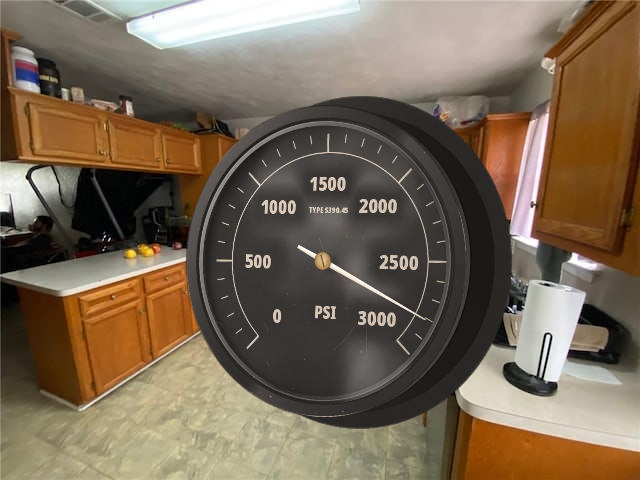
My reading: 2800
